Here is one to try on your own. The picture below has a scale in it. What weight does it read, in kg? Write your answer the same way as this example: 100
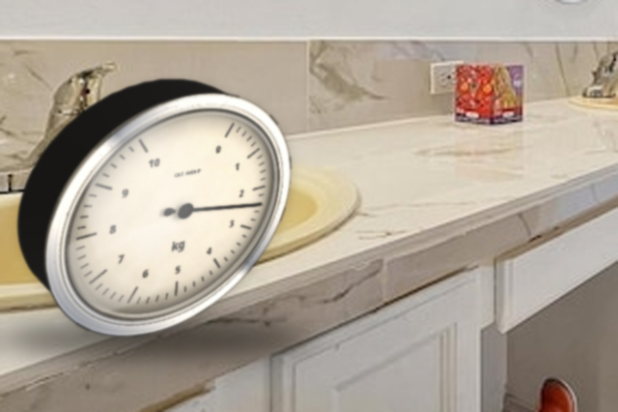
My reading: 2.4
